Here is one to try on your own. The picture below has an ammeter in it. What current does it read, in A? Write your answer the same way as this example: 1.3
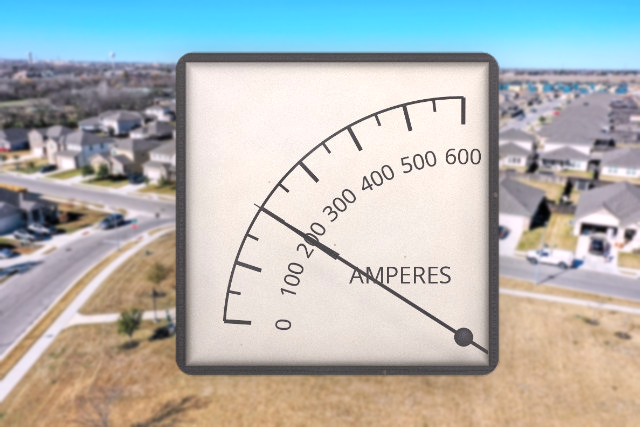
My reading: 200
